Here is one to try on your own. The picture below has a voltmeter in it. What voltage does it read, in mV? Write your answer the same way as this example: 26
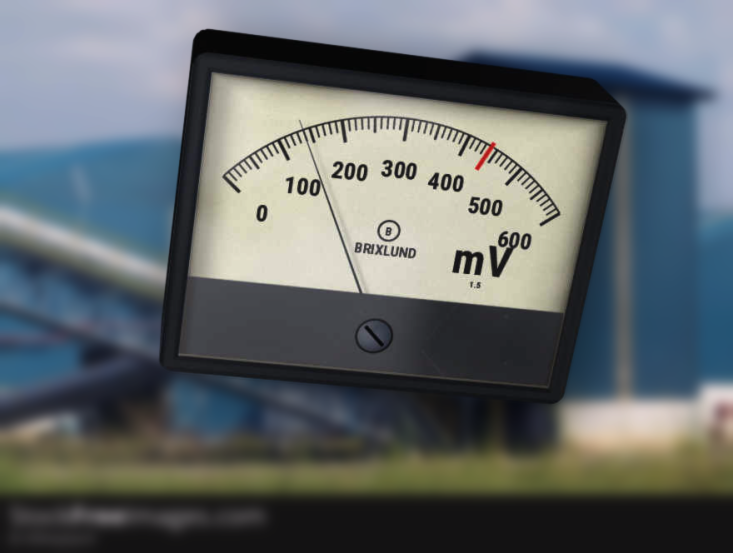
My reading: 140
